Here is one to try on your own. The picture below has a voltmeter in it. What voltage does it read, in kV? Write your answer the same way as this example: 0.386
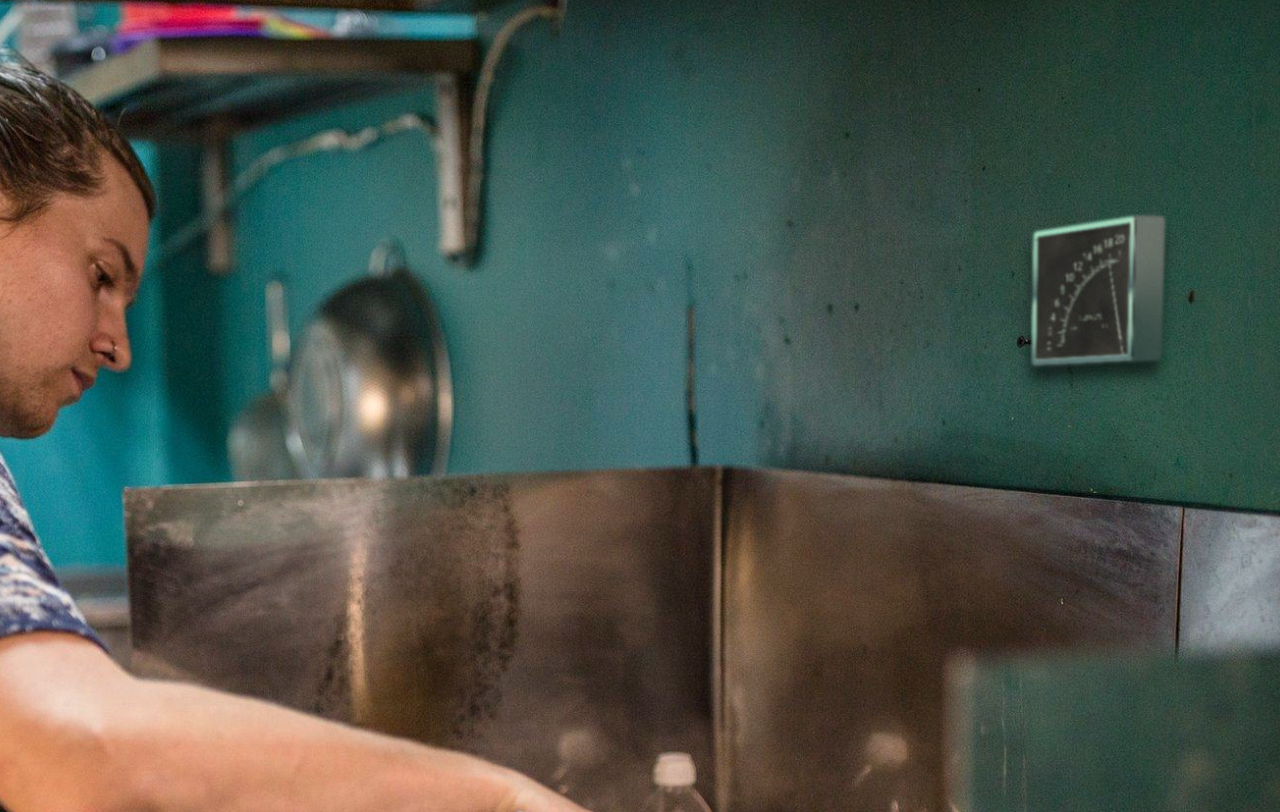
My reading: 18
